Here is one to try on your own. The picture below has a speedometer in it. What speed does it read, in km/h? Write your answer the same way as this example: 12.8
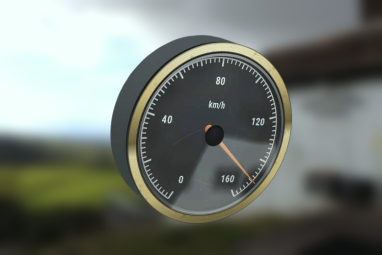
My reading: 150
